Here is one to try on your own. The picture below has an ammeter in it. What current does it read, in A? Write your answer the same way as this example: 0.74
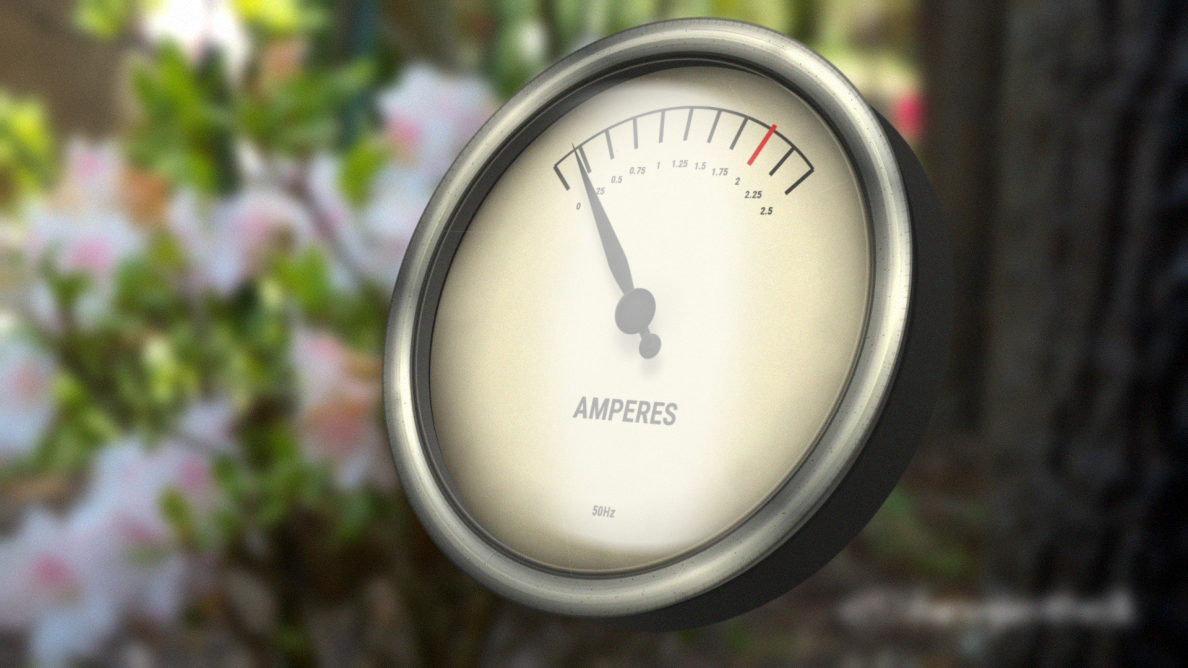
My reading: 0.25
